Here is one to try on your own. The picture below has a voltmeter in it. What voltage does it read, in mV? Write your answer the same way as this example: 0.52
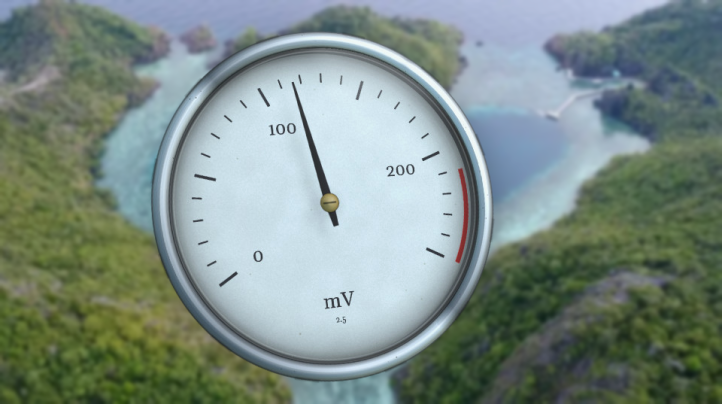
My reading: 115
